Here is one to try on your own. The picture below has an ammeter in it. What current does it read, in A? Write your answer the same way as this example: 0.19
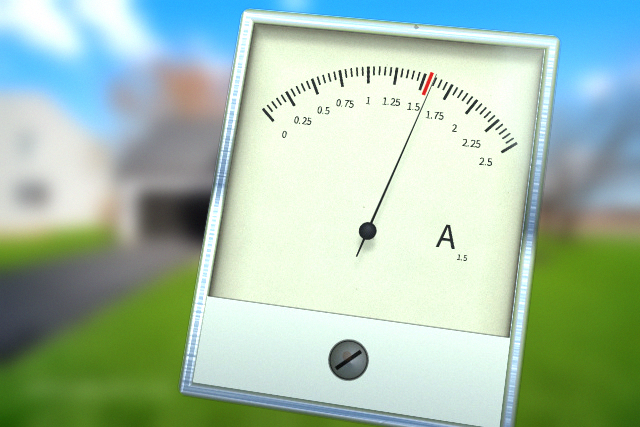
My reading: 1.6
